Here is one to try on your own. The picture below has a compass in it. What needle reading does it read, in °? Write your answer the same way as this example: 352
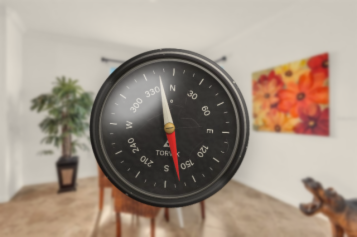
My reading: 165
